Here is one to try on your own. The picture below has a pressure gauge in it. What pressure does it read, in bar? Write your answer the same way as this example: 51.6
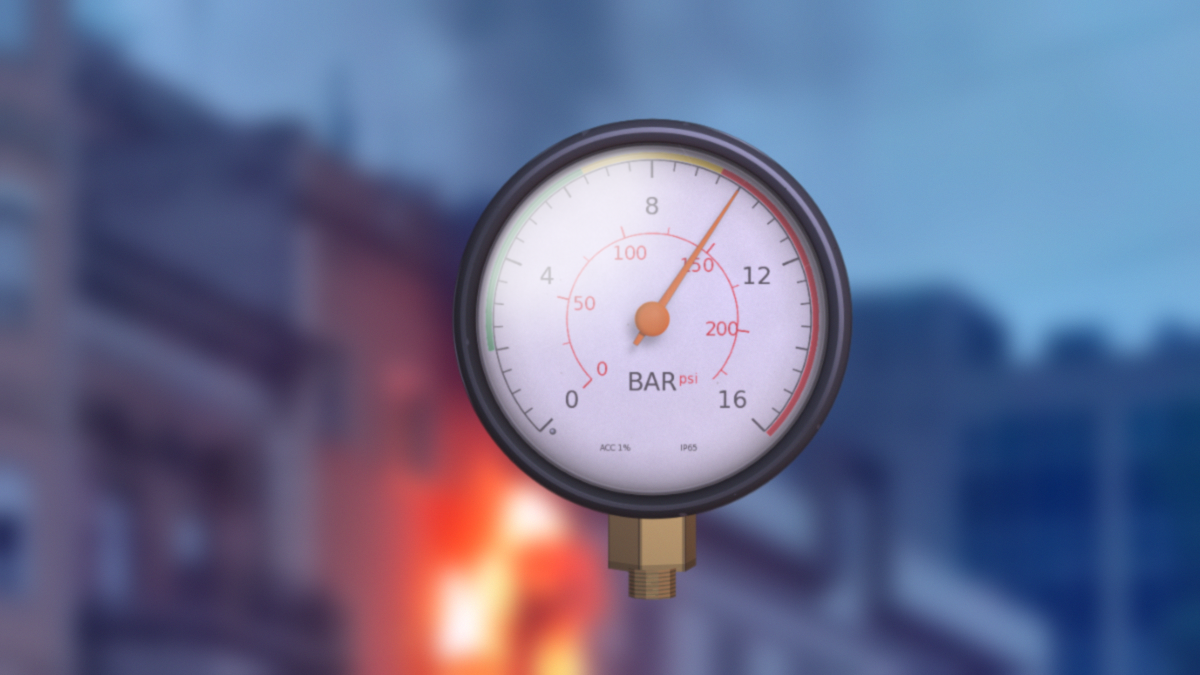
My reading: 10
